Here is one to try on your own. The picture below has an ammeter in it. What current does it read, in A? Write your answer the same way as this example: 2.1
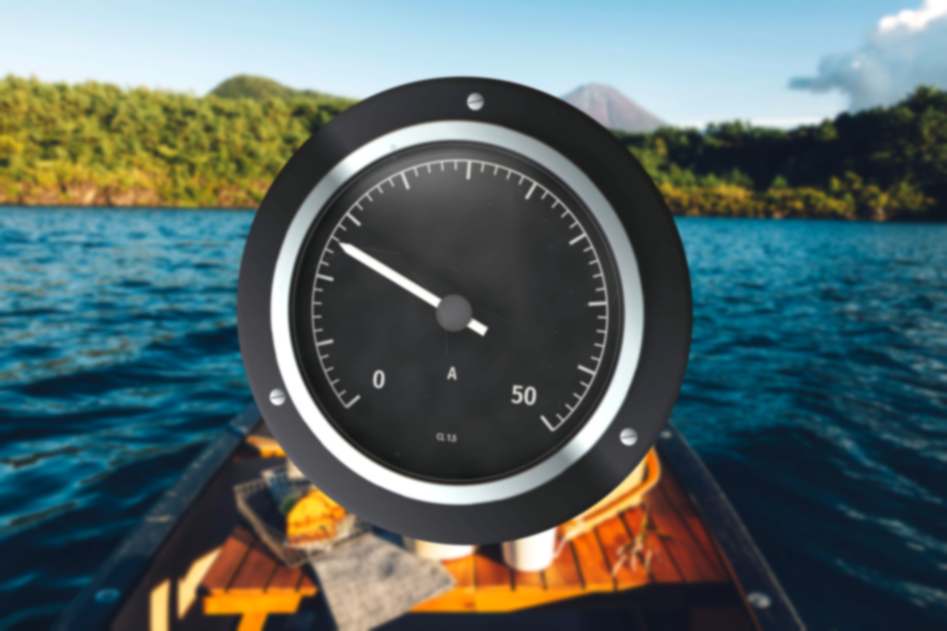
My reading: 13
